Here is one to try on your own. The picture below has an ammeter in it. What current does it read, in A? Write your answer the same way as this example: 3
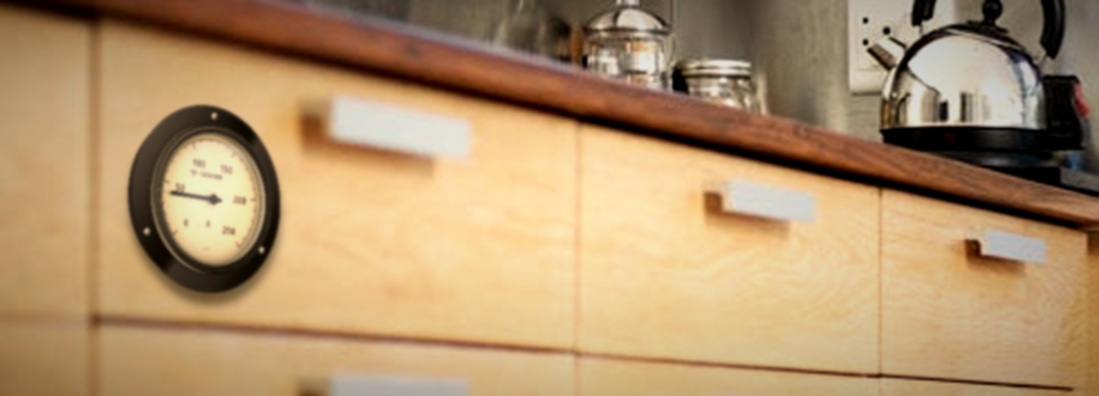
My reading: 40
